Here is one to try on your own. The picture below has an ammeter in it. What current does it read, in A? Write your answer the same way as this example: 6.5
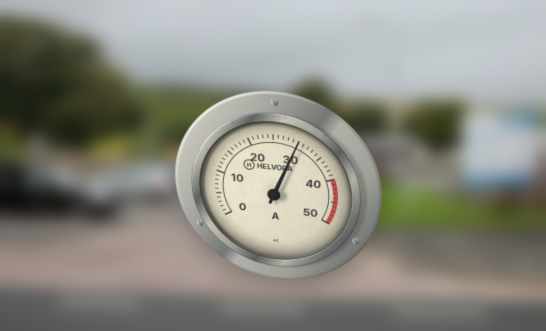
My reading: 30
